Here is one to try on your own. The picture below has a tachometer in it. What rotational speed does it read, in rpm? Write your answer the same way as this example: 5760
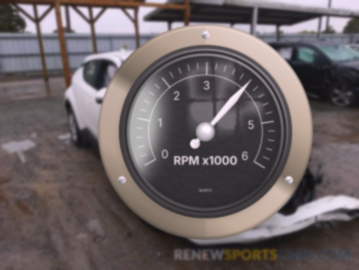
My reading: 4000
